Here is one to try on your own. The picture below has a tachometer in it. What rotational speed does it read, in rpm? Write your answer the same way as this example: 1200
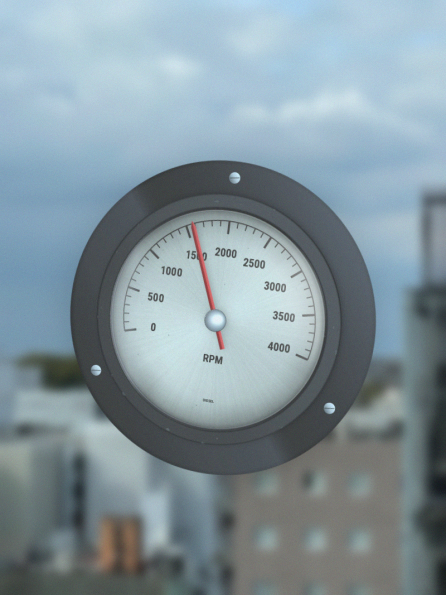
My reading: 1600
